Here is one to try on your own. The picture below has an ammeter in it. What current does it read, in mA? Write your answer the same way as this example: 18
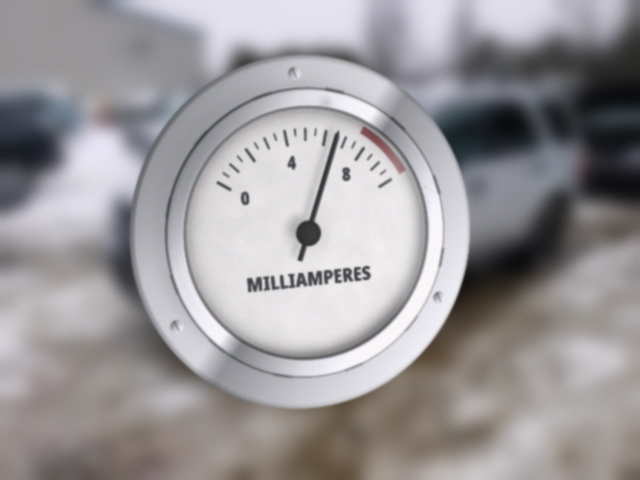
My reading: 6.5
